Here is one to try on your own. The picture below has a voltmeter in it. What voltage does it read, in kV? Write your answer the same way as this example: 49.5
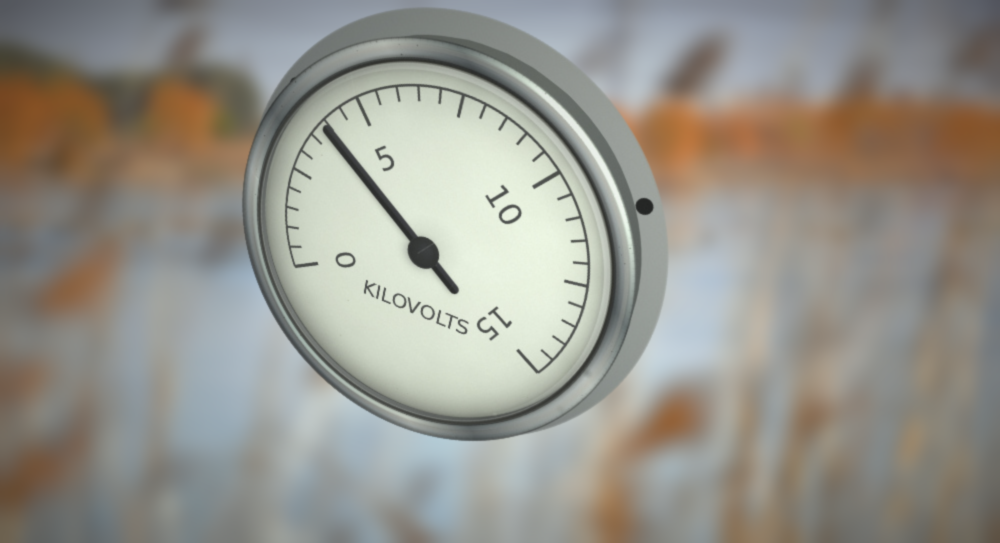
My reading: 4
